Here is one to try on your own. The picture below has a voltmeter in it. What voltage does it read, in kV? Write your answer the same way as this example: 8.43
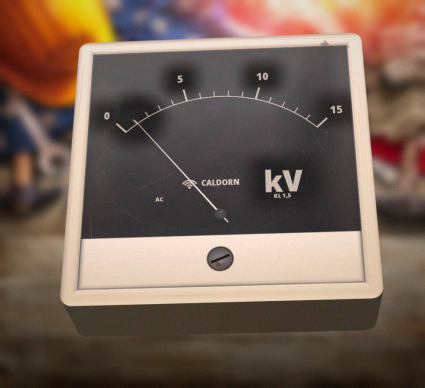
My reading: 1
